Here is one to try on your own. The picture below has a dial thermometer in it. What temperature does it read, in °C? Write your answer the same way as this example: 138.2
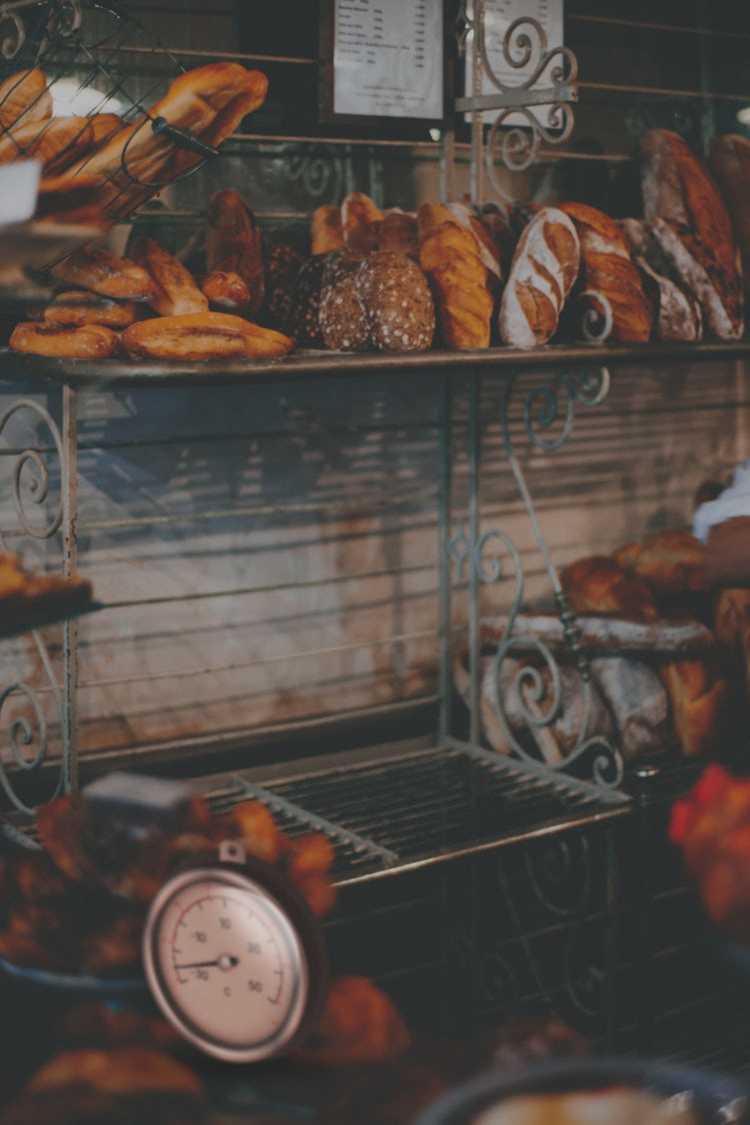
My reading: -25
